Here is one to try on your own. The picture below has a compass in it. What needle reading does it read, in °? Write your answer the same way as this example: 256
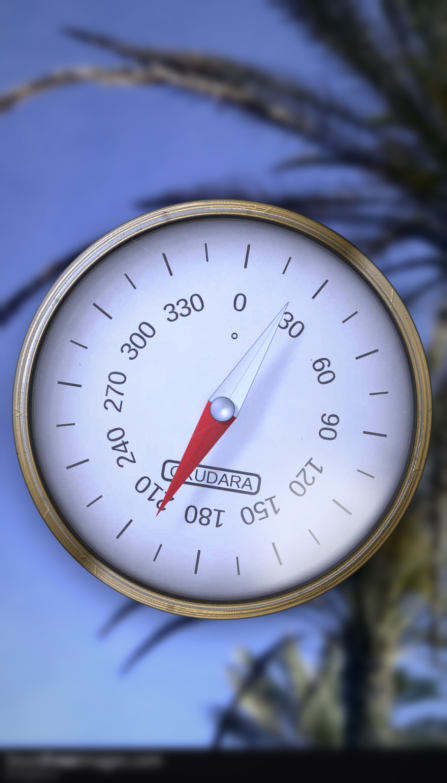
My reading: 202.5
